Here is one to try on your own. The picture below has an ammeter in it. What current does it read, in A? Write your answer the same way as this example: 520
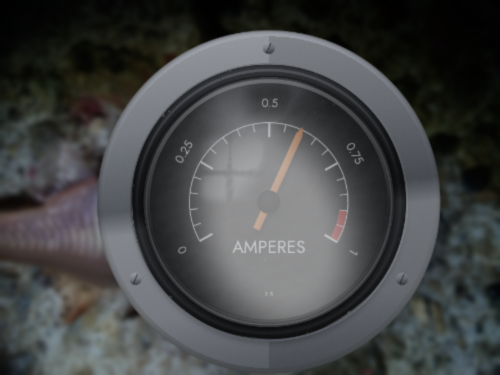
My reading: 0.6
